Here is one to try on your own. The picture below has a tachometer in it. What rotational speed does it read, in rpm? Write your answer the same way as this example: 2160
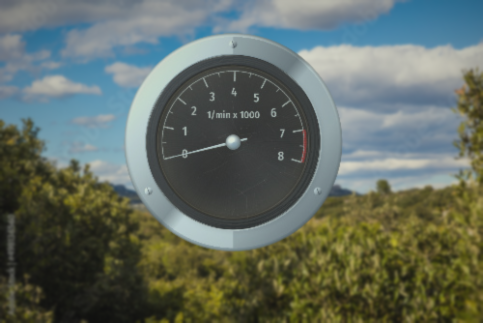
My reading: 0
